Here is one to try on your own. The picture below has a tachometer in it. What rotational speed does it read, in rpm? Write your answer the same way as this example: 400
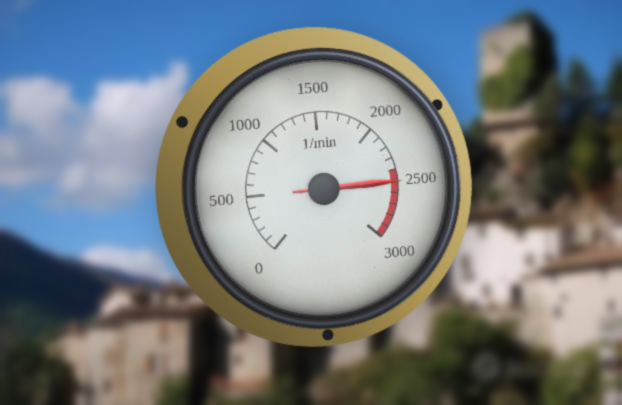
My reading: 2500
